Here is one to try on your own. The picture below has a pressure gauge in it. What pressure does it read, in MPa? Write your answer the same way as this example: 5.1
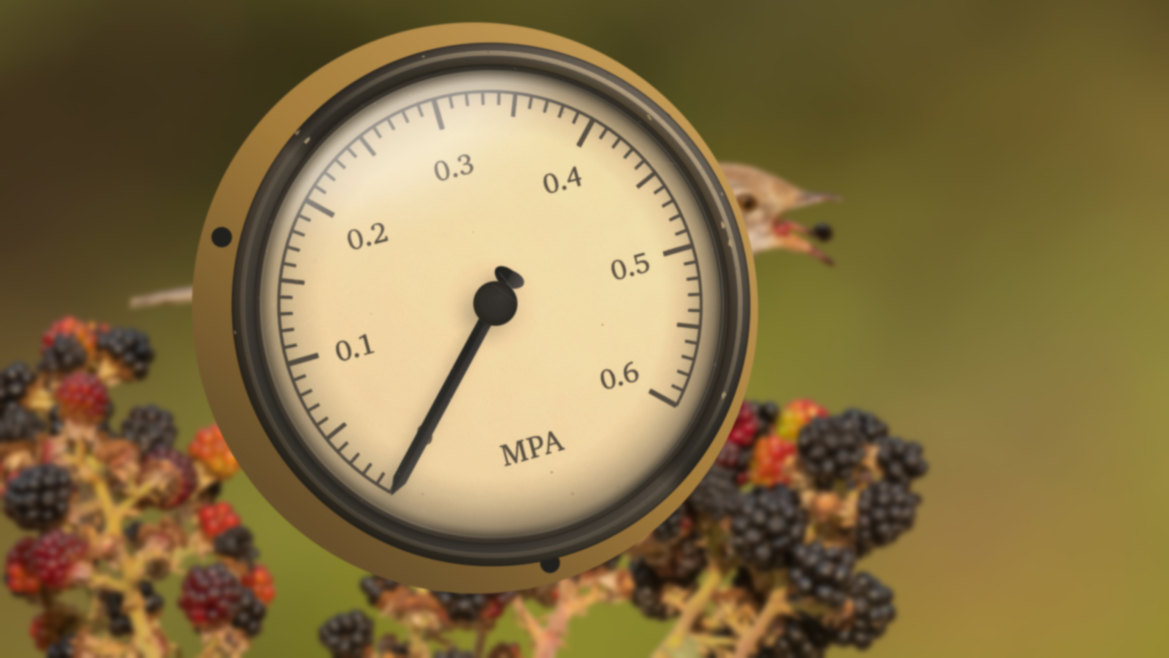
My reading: 0
